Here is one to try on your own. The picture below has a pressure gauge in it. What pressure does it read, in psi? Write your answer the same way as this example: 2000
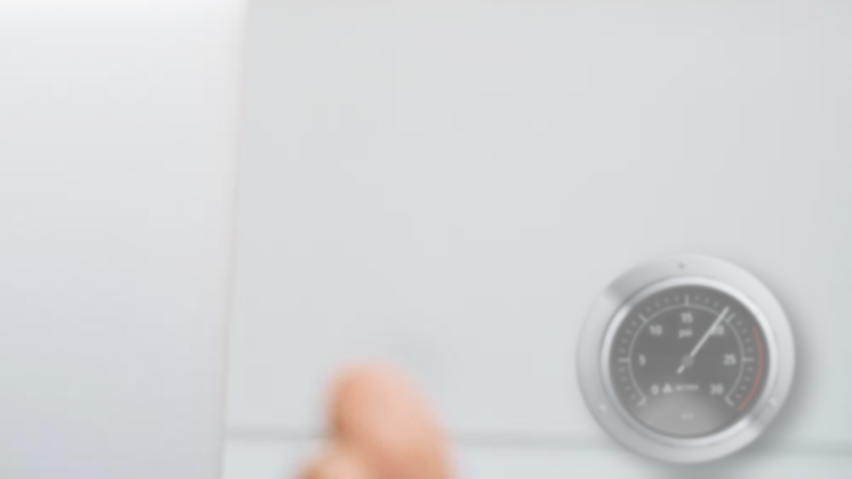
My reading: 19
